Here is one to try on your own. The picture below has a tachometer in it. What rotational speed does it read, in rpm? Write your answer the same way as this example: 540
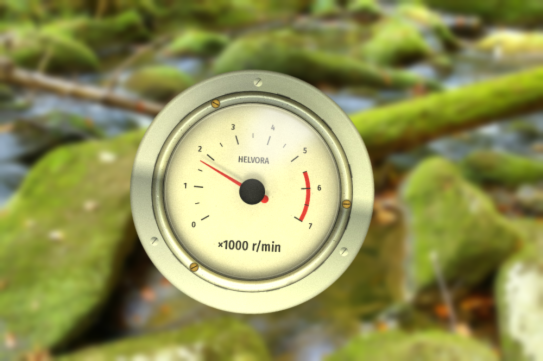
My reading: 1750
